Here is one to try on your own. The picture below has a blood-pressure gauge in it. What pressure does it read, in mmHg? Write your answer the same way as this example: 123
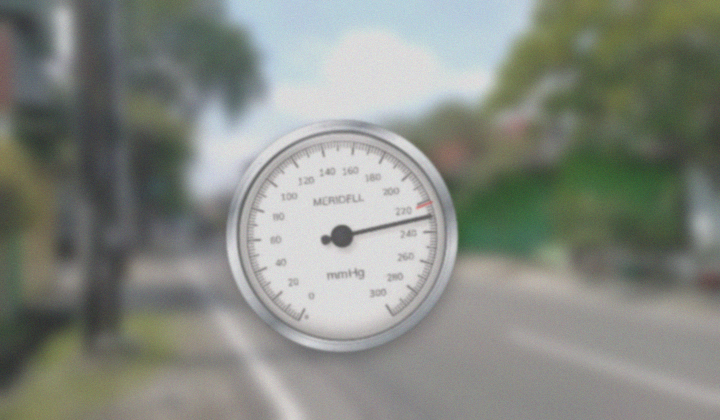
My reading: 230
